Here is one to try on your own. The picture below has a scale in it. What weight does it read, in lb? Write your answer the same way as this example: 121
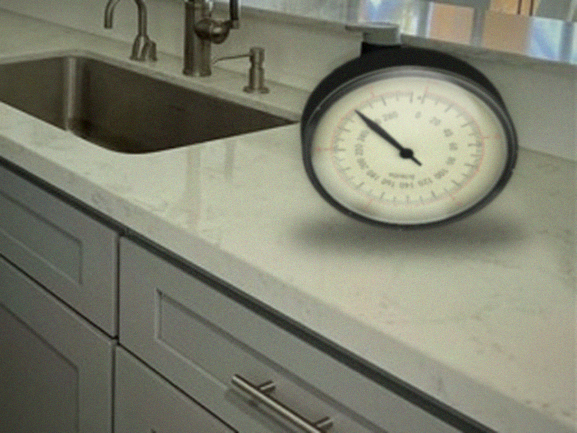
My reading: 260
